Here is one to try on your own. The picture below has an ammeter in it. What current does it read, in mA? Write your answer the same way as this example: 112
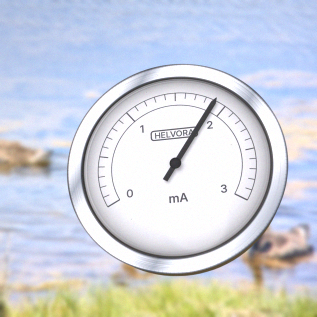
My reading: 1.9
